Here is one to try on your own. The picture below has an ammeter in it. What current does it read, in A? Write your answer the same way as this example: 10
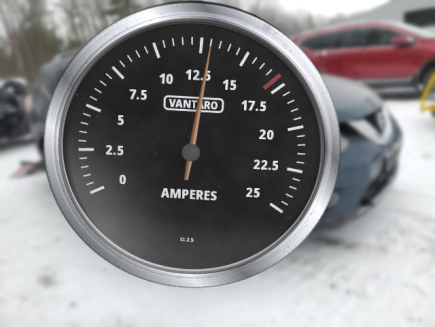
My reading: 13
